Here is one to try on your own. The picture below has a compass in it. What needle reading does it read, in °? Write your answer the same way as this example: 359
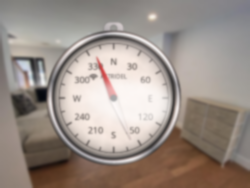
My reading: 337.5
